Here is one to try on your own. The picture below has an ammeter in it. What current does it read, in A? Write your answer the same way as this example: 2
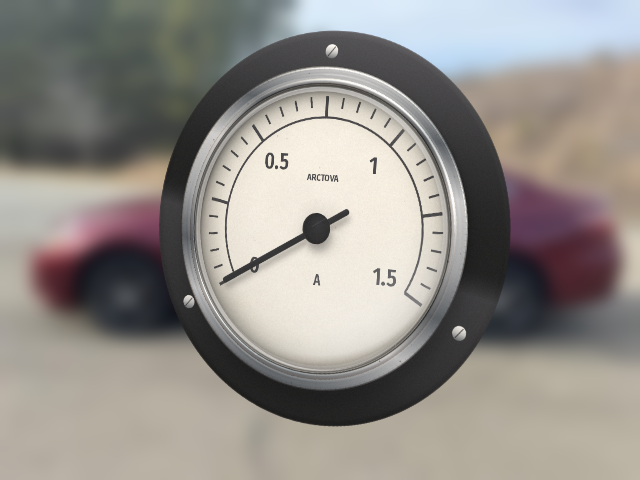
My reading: 0
